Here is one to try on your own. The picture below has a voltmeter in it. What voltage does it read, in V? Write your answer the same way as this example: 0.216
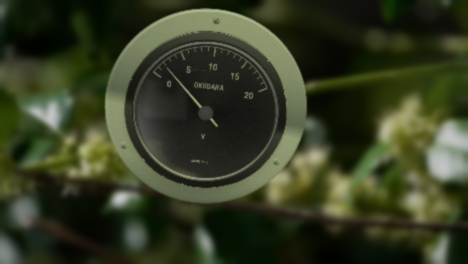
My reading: 2
